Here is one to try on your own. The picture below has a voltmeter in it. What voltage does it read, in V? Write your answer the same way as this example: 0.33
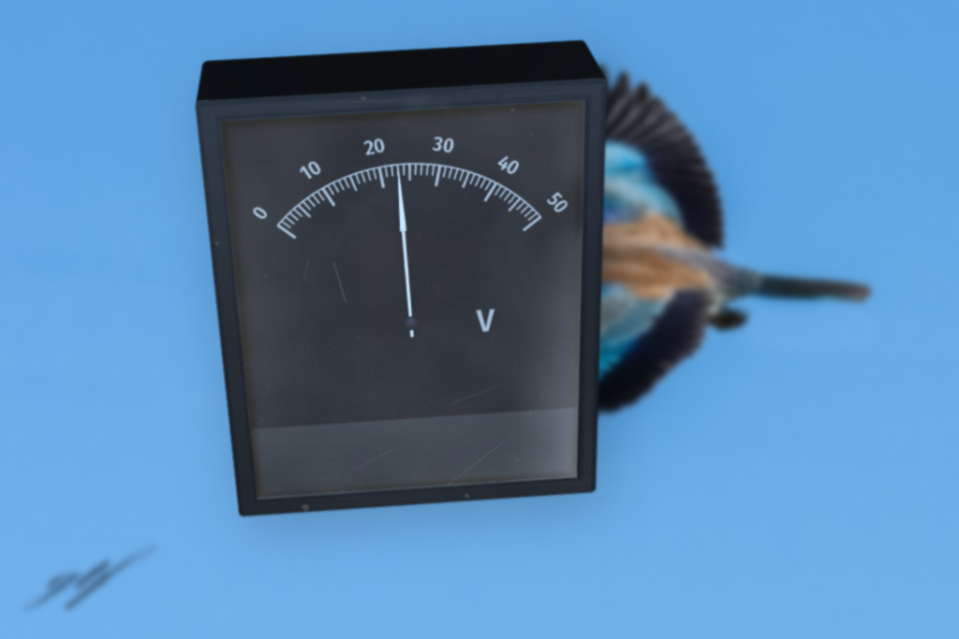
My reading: 23
